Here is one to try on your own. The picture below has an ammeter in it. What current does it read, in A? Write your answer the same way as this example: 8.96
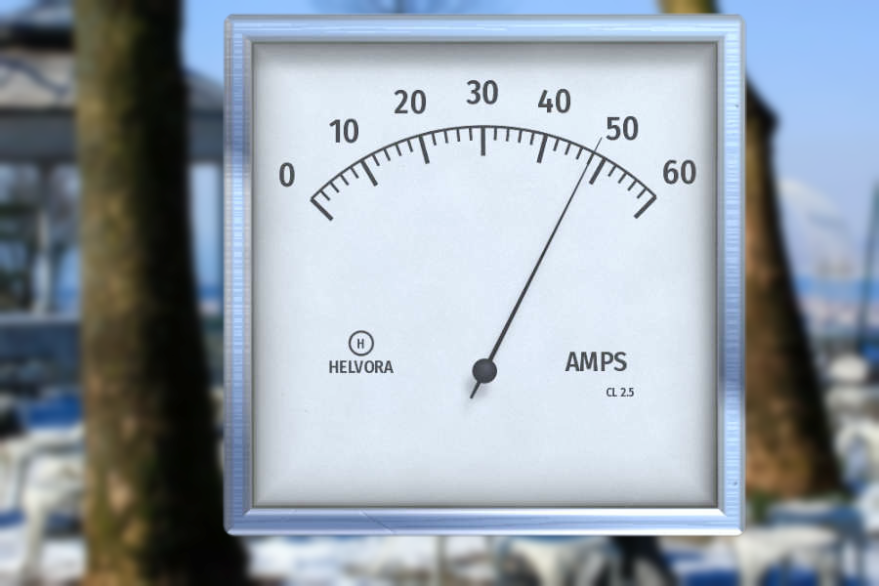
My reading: 48
